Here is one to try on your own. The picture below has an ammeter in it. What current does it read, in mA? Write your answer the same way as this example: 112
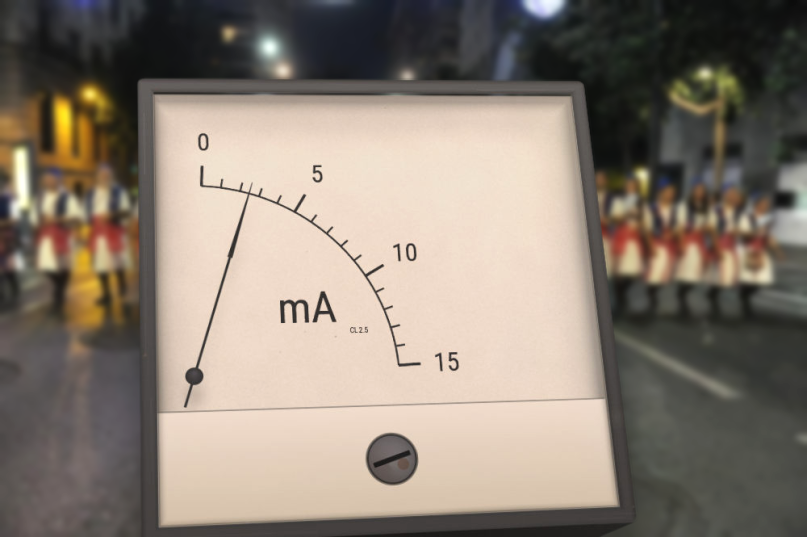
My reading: 2.5
